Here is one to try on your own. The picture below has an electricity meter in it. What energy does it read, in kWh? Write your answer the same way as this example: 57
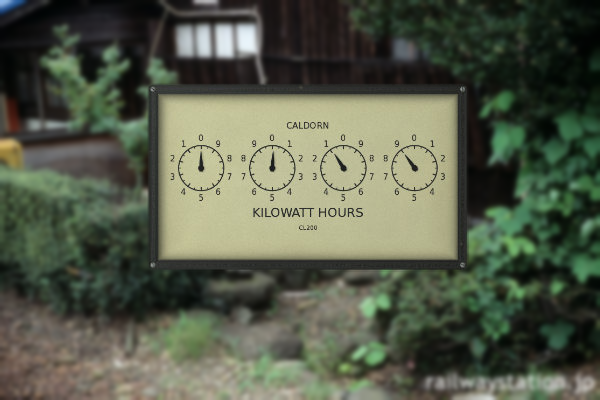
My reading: 9
